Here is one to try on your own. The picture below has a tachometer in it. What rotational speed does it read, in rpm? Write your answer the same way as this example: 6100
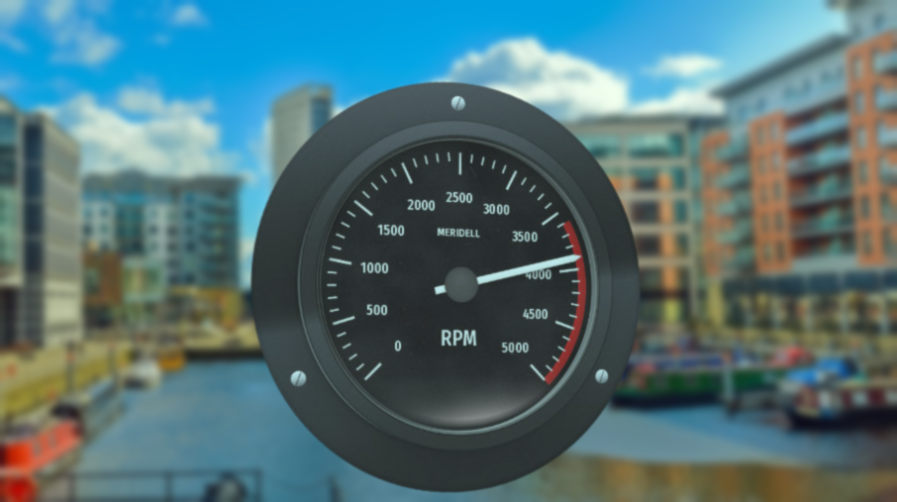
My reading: 3900
